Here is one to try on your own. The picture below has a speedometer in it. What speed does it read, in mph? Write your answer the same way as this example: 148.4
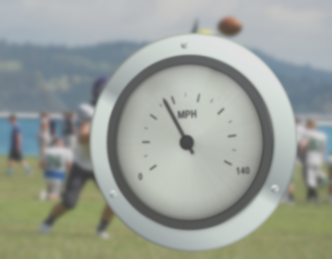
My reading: 55
